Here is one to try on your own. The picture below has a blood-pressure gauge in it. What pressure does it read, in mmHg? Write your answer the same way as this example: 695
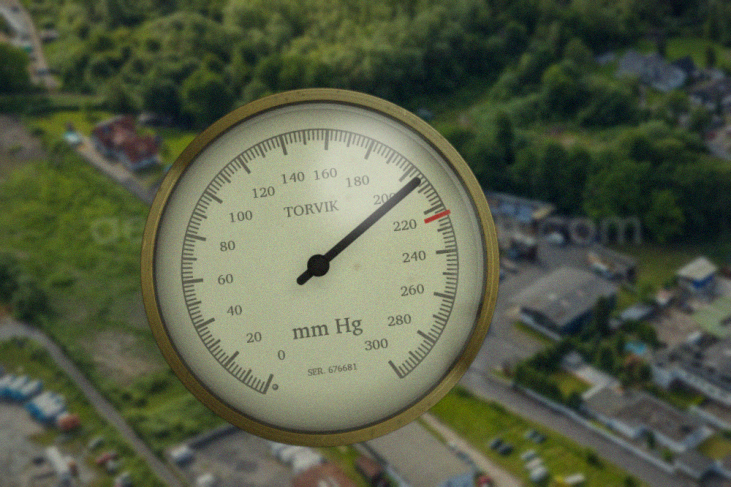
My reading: 206
